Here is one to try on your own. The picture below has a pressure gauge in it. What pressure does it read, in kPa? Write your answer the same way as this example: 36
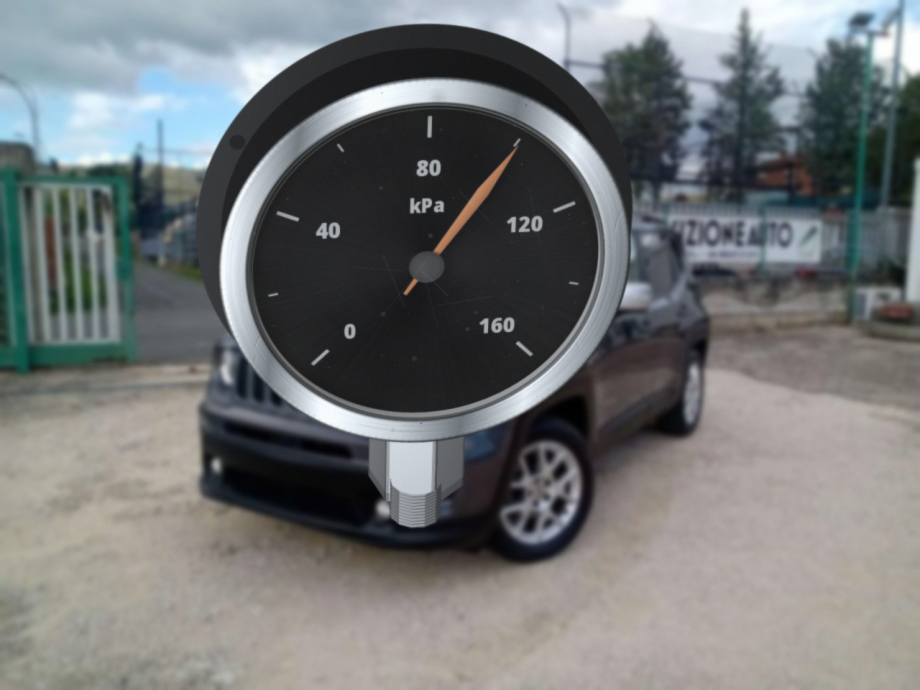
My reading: 100
